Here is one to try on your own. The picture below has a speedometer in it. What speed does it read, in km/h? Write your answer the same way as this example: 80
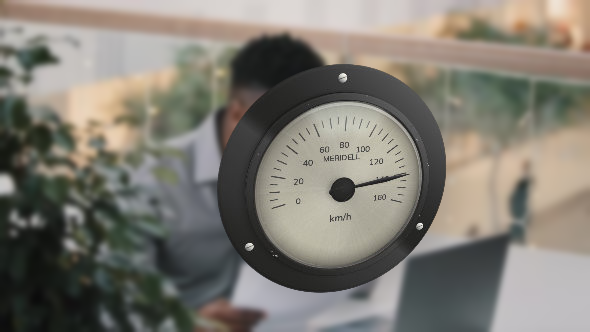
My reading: 140
